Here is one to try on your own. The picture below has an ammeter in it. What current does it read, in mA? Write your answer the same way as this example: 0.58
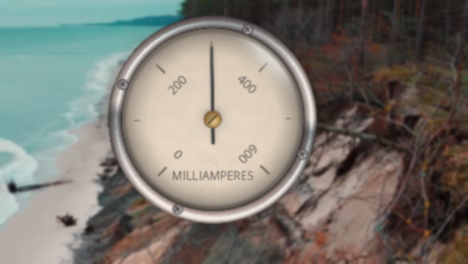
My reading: 300
